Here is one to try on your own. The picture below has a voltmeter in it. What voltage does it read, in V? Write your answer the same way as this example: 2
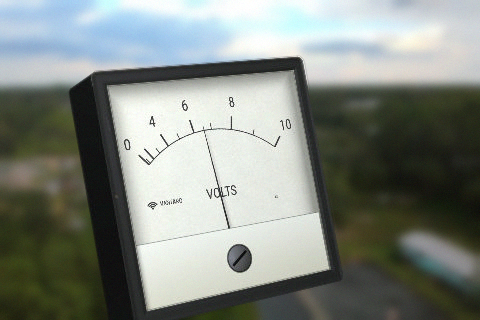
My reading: 6.5
